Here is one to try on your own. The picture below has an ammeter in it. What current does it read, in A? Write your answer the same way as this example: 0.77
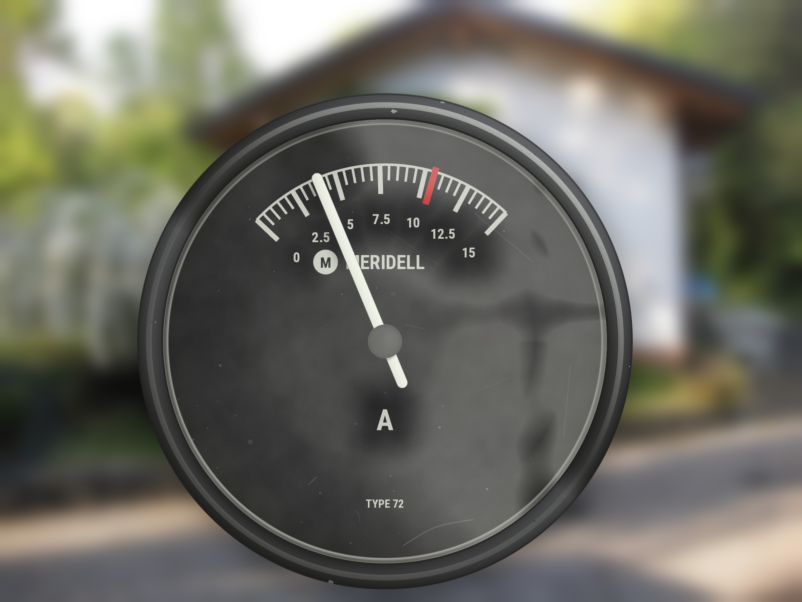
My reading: 4
